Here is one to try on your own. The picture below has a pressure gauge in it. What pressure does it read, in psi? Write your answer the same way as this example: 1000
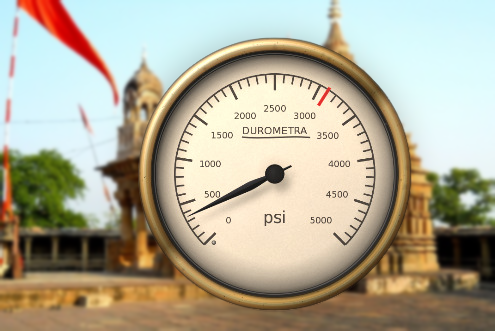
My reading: 350
